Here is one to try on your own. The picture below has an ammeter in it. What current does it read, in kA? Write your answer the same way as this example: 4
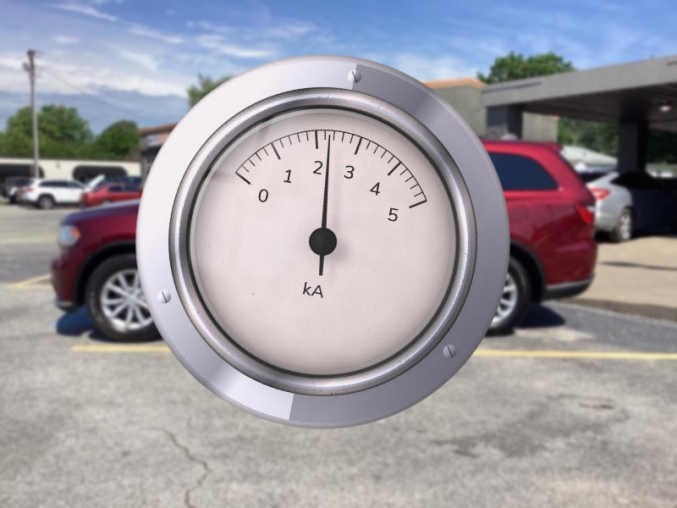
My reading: 2.3
